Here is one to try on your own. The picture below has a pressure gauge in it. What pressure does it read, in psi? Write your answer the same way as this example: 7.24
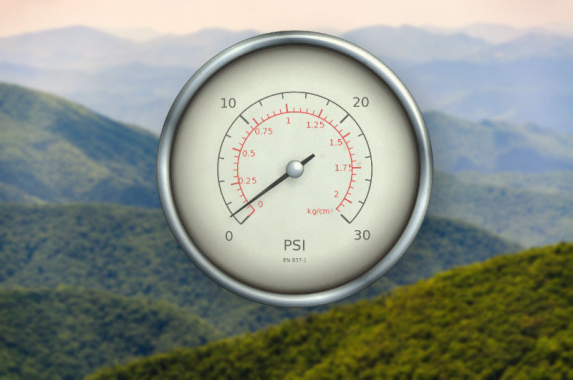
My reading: 1
